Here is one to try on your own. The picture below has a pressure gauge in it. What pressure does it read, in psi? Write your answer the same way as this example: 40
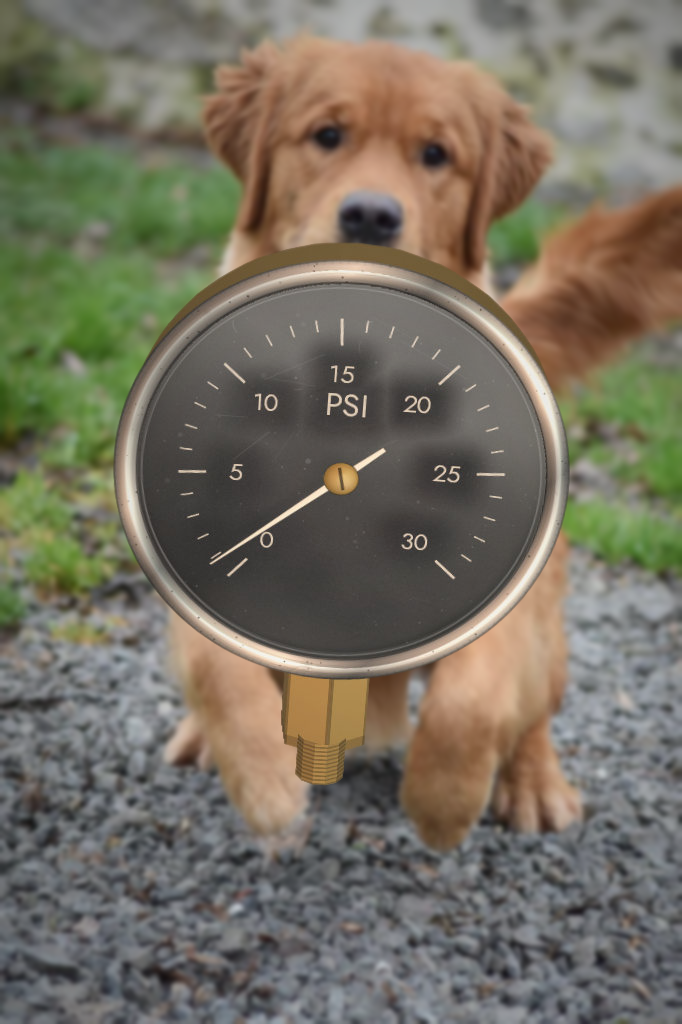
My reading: 1
